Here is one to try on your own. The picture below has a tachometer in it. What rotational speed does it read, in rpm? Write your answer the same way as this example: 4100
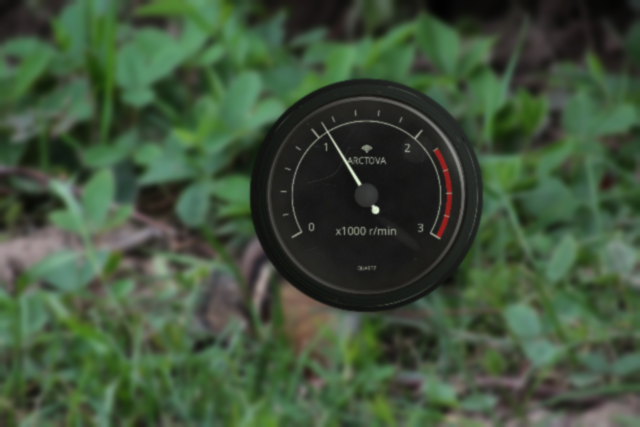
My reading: 1100
